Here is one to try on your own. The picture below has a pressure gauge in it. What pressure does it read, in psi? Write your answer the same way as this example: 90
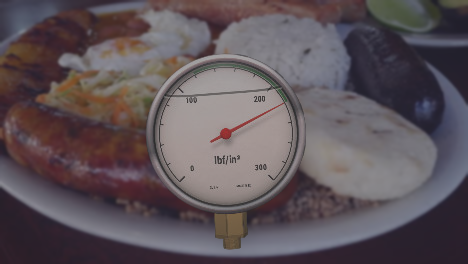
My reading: 220
